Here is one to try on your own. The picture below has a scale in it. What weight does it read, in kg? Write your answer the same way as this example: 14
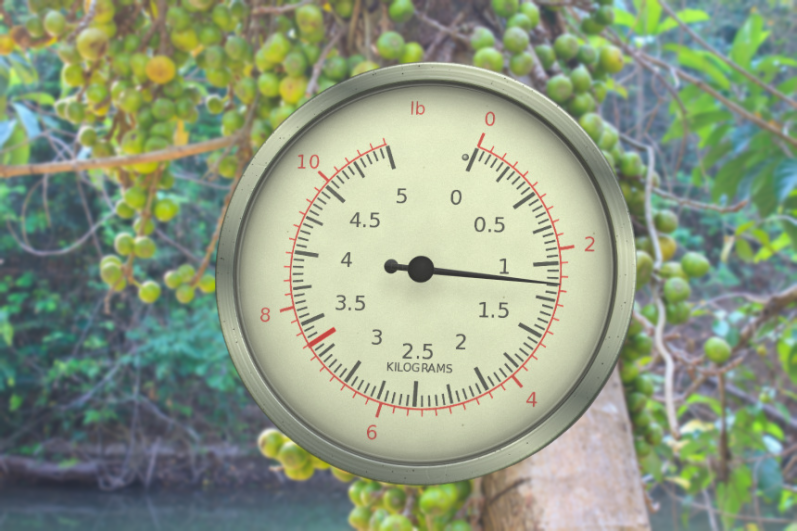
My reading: 1.15
